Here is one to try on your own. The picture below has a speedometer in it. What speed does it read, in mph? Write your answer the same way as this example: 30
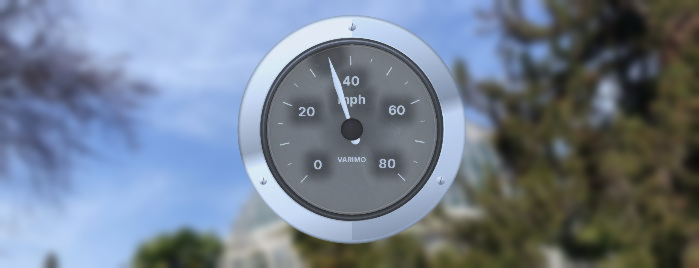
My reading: 35
